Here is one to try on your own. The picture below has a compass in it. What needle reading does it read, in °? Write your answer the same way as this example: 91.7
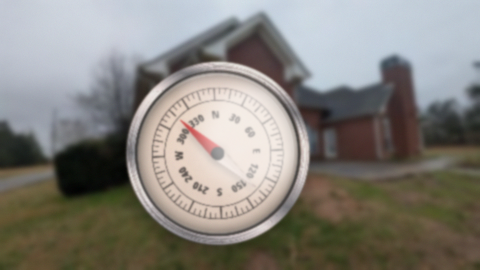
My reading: 315
